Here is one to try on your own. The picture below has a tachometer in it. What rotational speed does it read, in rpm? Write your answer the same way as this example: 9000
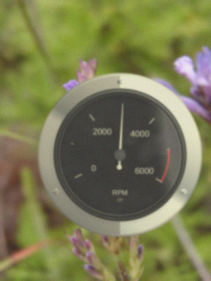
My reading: 3000
